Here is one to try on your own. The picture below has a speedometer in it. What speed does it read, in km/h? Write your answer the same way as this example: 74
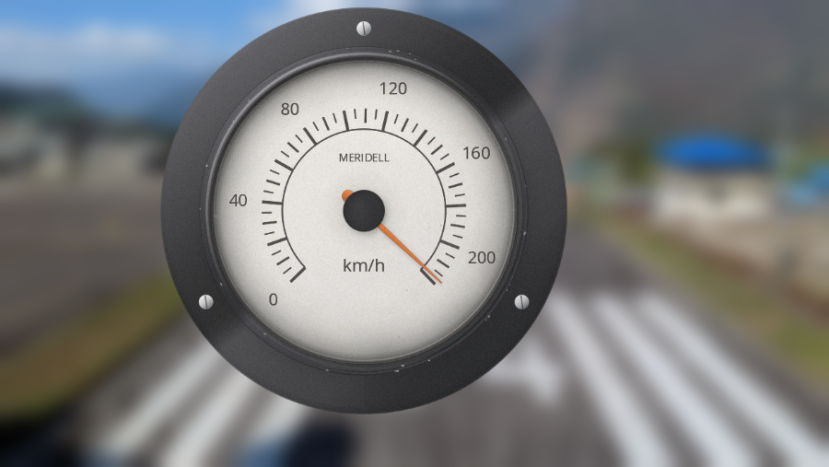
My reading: 217.5
